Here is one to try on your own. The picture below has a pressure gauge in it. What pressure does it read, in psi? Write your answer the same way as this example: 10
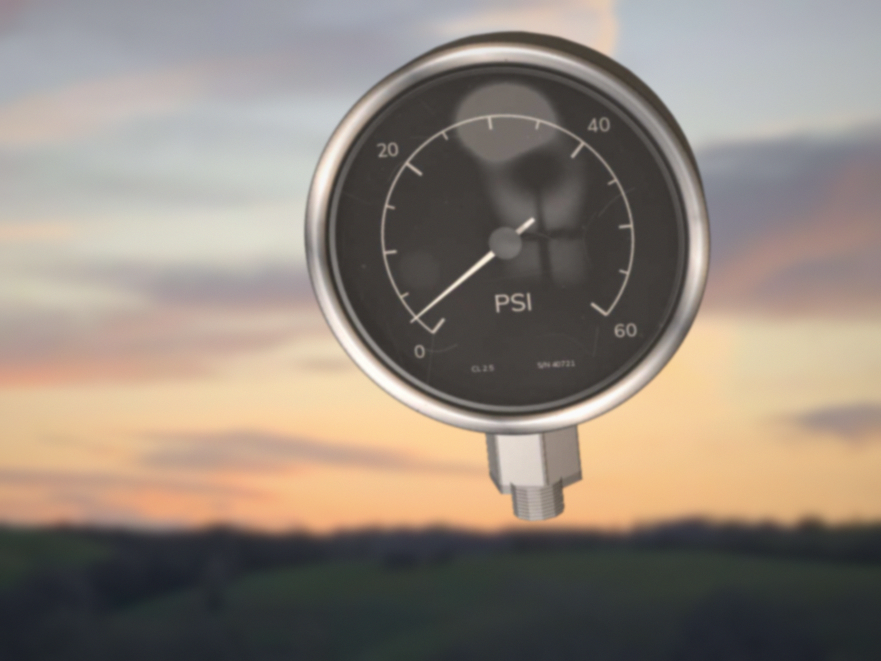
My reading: 2.5
